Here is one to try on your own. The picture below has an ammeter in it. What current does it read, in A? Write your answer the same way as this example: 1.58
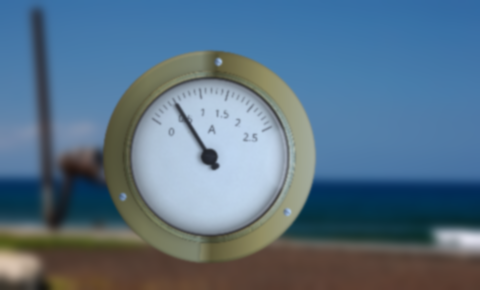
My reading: 0.5
